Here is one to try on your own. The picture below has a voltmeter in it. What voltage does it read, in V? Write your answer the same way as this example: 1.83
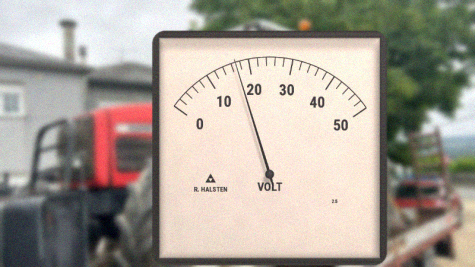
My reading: 17
